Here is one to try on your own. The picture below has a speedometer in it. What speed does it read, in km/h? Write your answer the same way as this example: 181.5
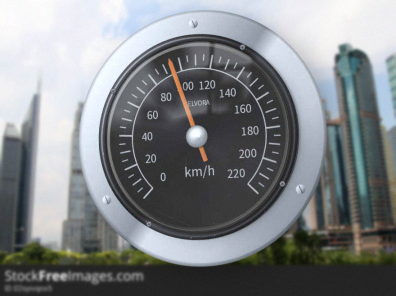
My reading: 95
